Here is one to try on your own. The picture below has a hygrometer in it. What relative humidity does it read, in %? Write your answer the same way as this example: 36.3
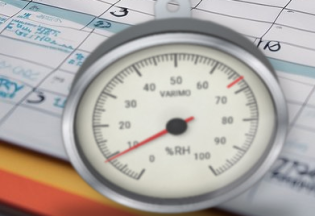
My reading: 10
